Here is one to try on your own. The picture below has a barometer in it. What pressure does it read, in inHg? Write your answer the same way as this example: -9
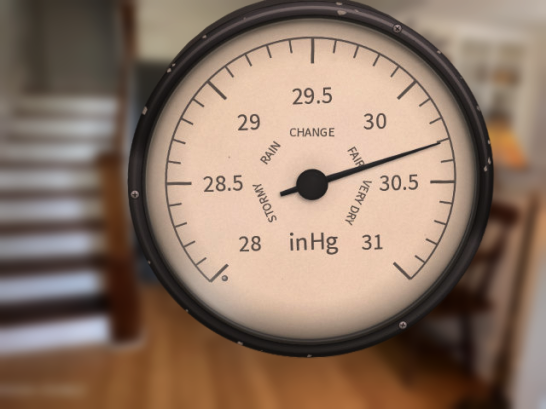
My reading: 30.3
